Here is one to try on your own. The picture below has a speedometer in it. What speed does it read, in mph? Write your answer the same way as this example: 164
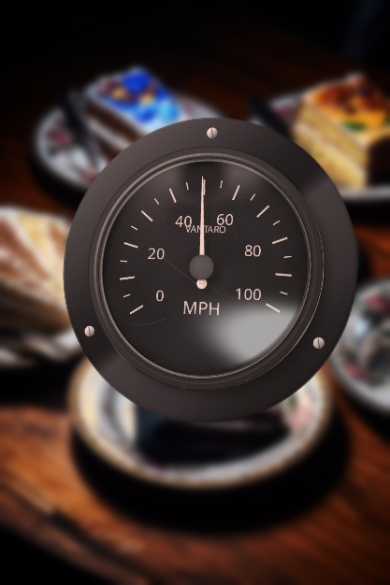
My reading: 50
